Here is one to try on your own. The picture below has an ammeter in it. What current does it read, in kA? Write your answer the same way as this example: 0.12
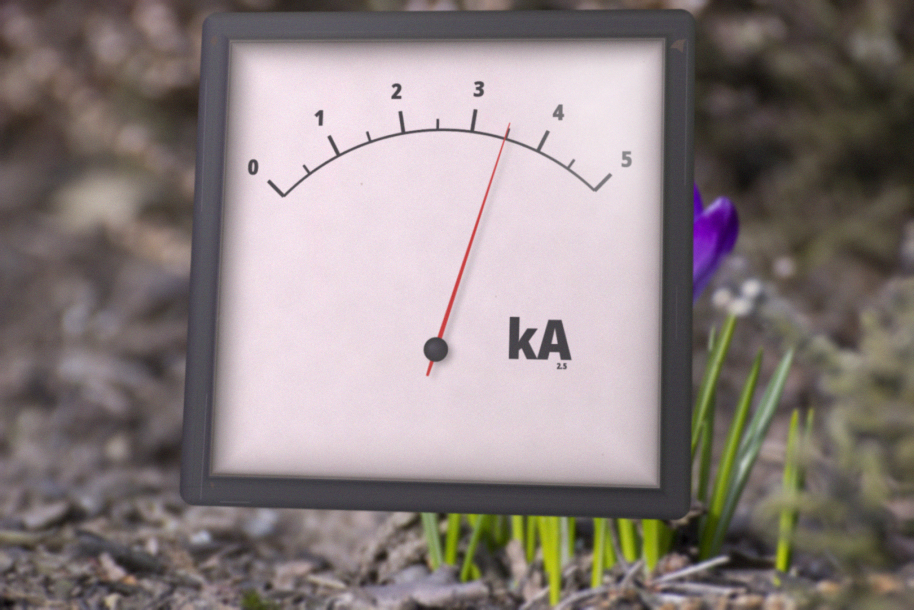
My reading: 3.5
